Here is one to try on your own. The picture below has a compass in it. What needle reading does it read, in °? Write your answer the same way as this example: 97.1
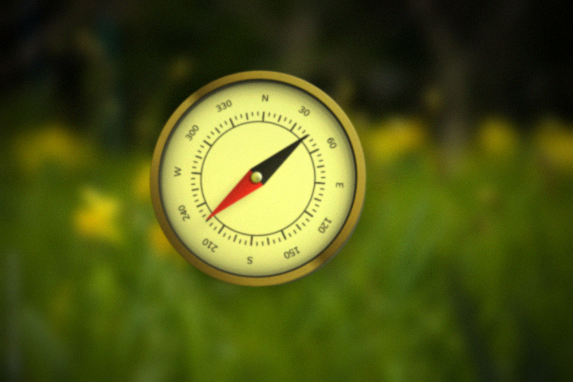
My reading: 225
